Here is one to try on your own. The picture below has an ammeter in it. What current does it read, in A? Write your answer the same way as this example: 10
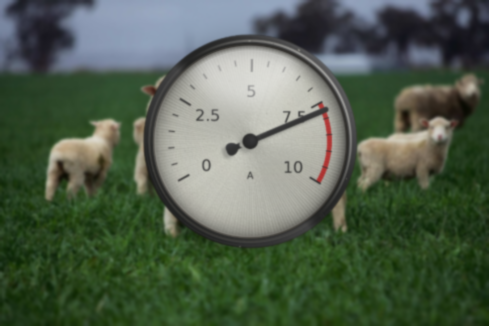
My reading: 7.75
